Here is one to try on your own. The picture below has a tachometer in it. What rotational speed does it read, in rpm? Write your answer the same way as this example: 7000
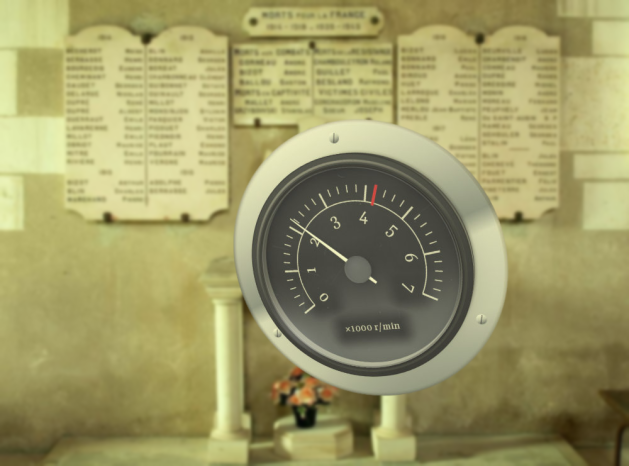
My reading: 2200
